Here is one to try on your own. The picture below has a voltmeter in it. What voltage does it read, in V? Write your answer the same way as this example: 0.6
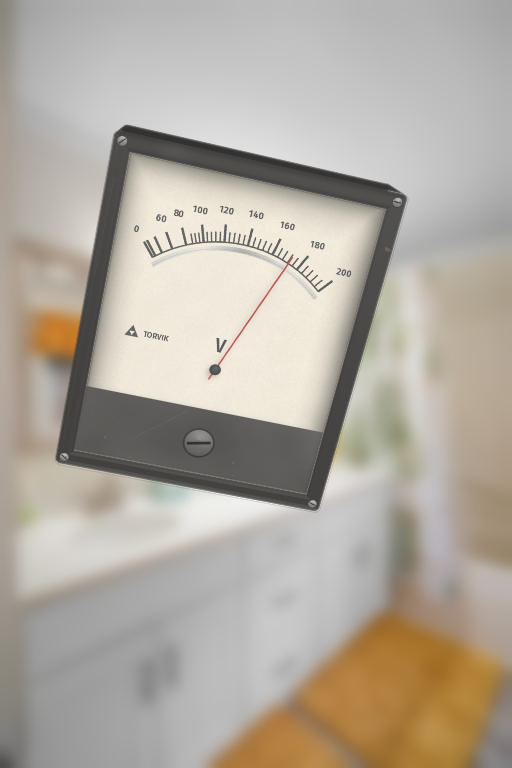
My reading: 172
